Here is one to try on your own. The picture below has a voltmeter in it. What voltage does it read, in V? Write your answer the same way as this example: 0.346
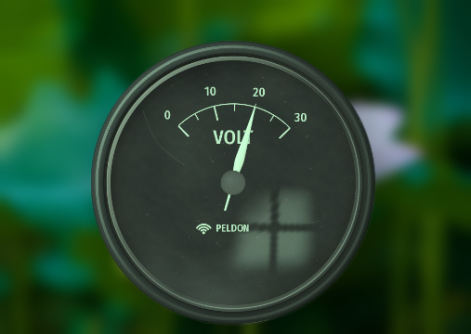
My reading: 20
